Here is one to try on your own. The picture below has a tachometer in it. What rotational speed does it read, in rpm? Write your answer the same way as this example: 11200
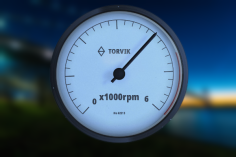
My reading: 4000
